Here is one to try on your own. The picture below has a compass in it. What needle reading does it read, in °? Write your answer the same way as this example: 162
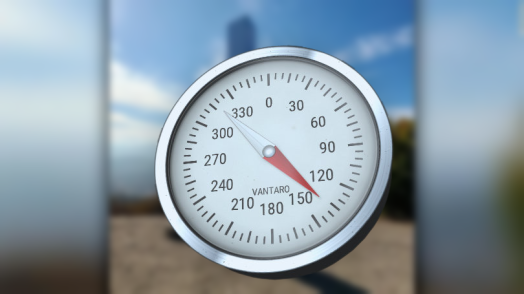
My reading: 137.5
